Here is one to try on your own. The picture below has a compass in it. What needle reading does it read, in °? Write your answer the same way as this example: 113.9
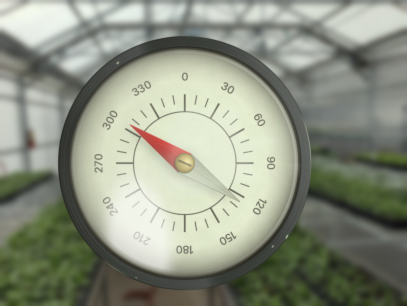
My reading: 305
